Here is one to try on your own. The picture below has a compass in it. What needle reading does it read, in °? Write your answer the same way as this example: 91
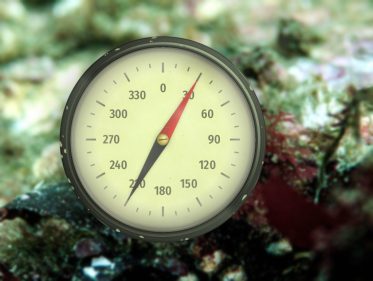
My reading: 30
